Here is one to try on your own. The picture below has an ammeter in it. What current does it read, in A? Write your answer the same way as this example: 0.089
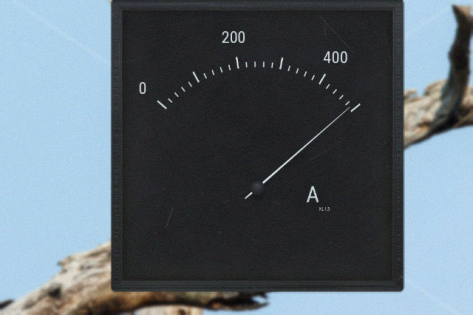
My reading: 490
